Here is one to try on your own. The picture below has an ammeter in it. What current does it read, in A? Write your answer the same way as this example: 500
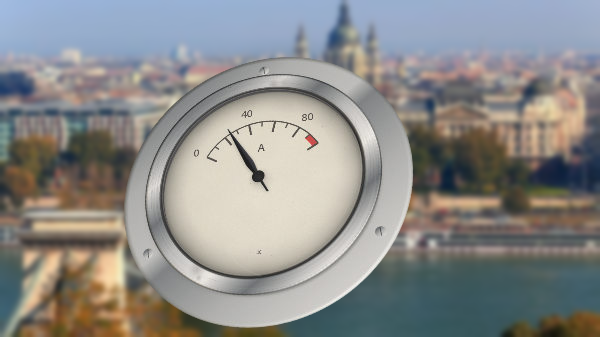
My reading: 25
